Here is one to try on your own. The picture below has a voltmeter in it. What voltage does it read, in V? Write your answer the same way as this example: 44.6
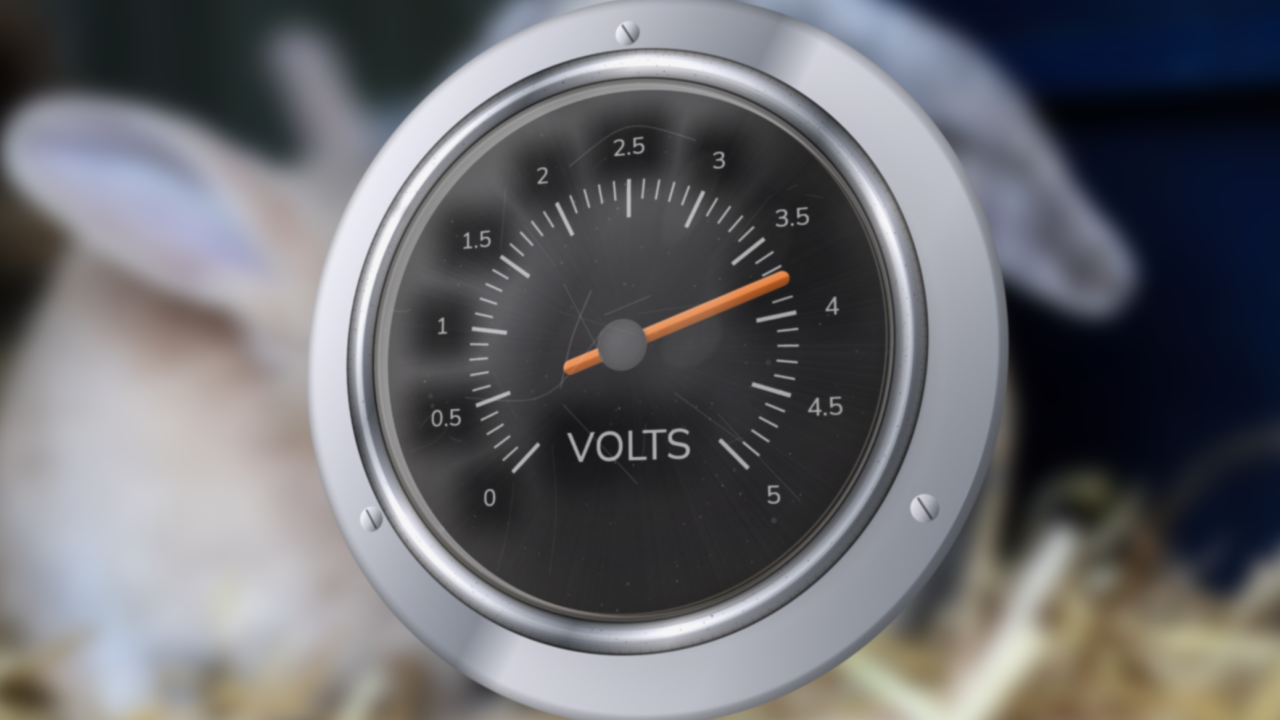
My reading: 3.8
